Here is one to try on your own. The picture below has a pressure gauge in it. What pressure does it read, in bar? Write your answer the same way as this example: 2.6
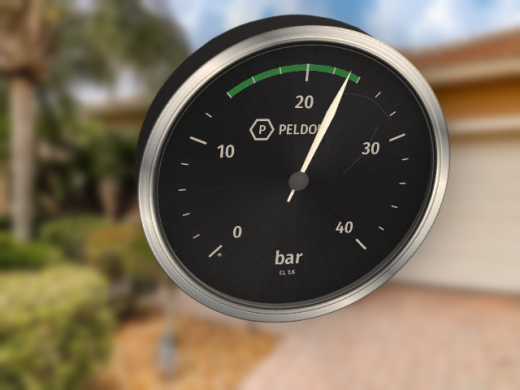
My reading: 23
